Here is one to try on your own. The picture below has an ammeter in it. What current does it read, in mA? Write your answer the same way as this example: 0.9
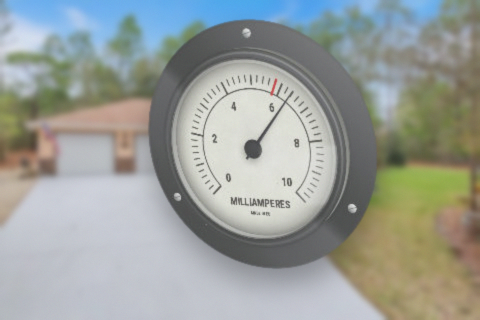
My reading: 6.4
